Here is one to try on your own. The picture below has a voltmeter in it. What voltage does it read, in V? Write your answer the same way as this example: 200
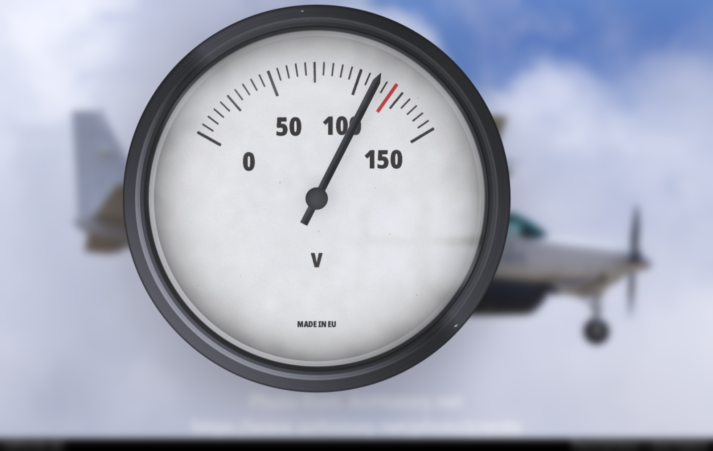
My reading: 110
